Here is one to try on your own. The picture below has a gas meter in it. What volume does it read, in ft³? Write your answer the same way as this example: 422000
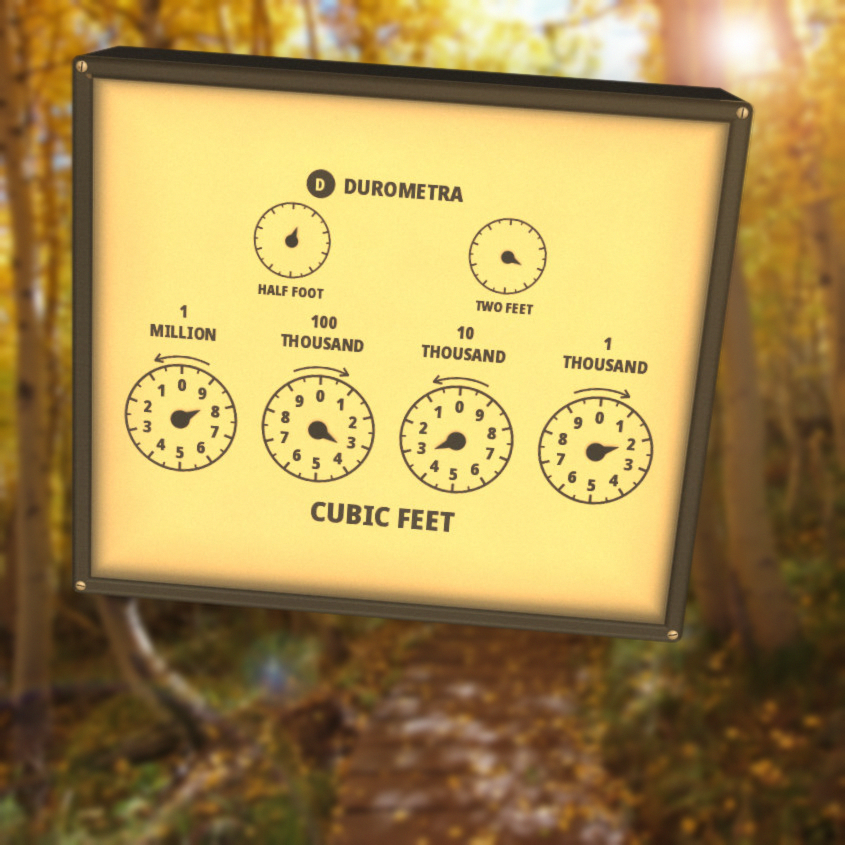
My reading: 833200
